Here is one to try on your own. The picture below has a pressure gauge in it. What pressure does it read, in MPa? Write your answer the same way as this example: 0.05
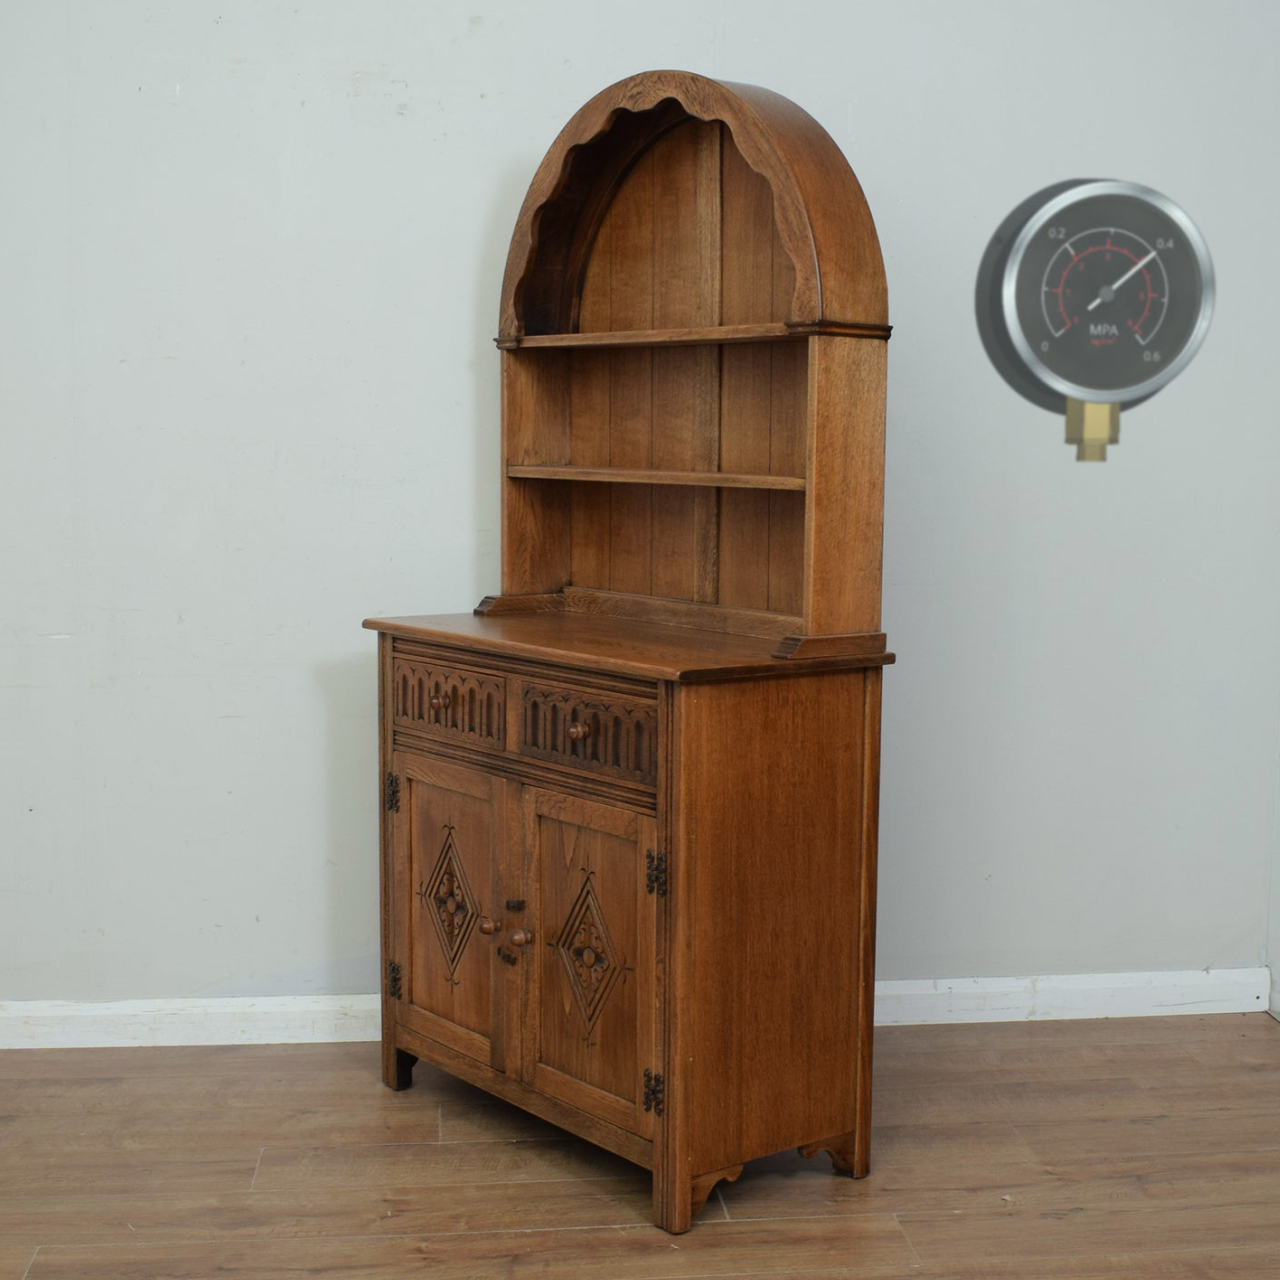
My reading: 0.4
